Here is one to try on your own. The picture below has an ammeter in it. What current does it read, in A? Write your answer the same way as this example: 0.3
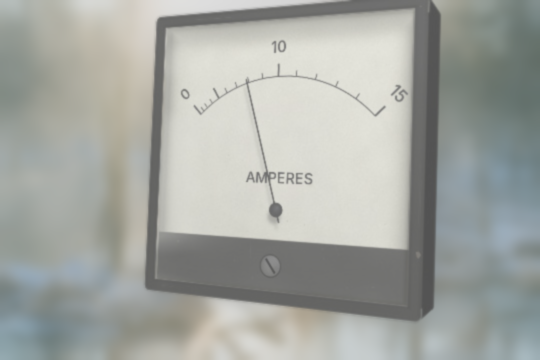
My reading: 8
